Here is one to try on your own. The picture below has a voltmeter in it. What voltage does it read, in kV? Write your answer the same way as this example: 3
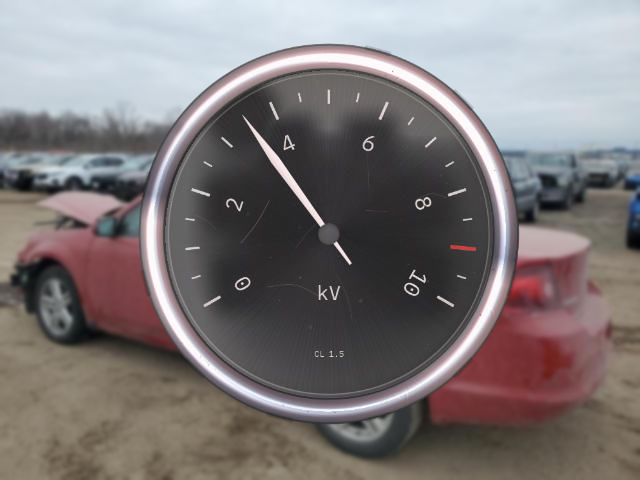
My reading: 3.5
